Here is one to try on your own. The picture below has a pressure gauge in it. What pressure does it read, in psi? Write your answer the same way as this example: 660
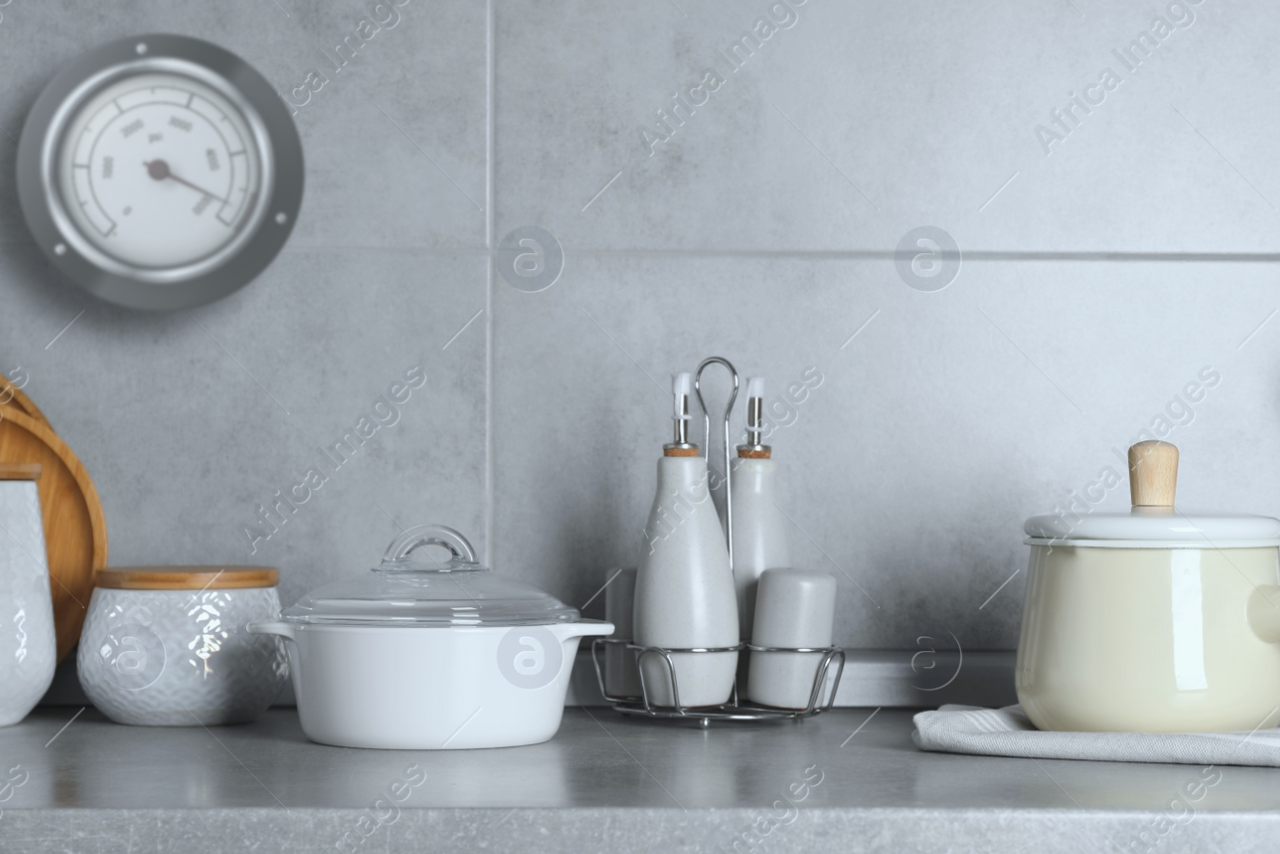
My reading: 4750
